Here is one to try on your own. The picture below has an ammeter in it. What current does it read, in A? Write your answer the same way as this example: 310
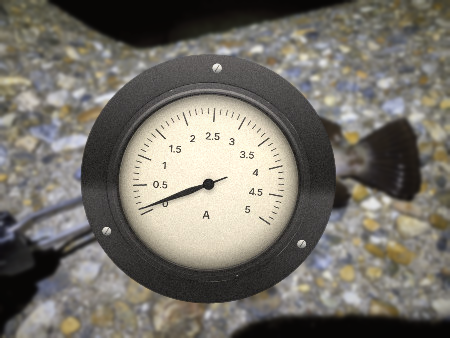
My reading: 0.1
